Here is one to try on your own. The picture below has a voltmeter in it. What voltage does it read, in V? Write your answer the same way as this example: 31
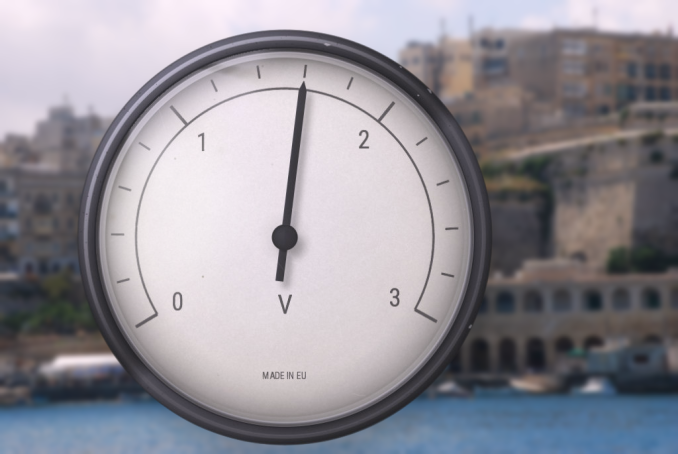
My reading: 1.6
